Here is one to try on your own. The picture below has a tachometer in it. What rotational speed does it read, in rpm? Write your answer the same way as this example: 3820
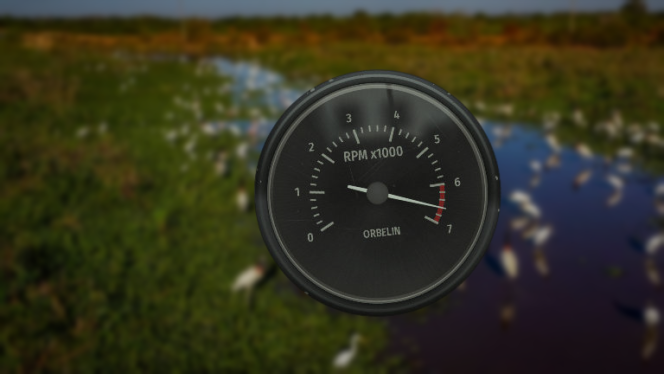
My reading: 6600
